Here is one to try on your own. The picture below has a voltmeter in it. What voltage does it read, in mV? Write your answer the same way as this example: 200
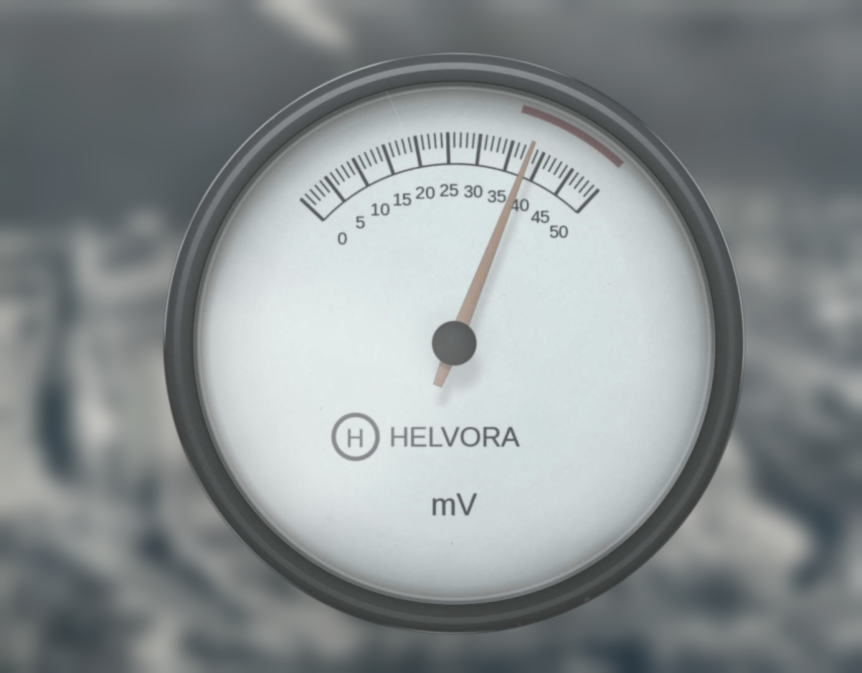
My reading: 38
